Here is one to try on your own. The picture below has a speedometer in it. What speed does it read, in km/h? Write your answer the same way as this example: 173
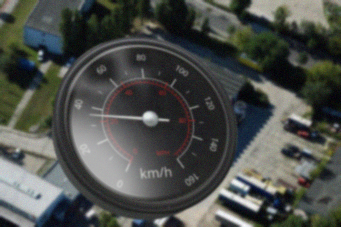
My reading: 35
